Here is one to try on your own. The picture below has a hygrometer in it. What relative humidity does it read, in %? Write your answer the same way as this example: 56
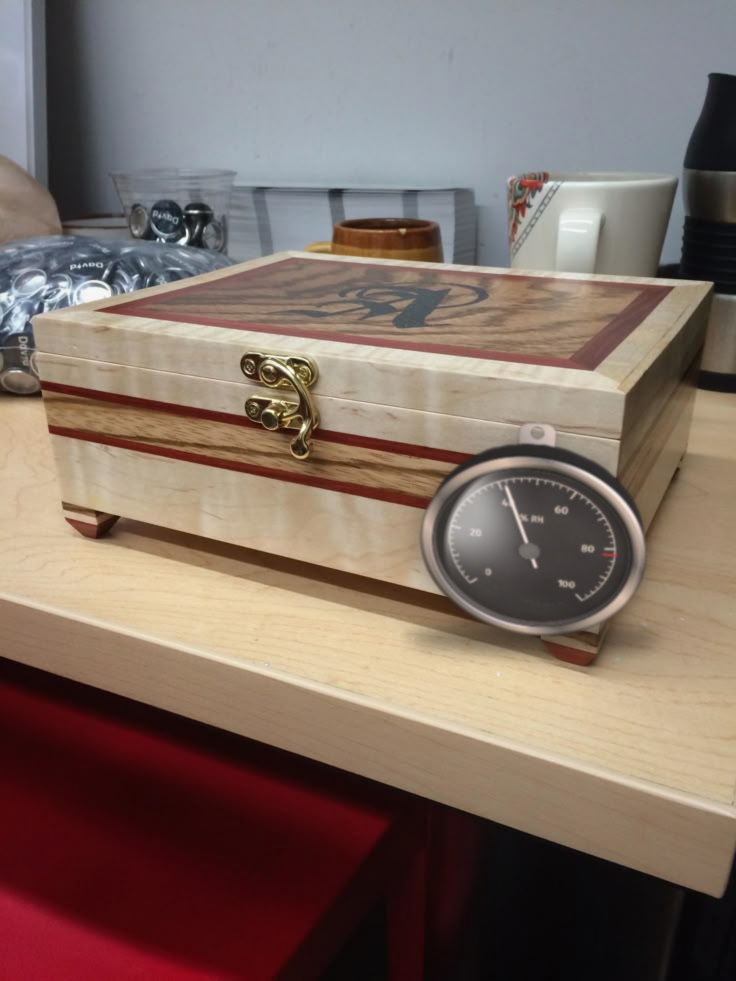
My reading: 42
